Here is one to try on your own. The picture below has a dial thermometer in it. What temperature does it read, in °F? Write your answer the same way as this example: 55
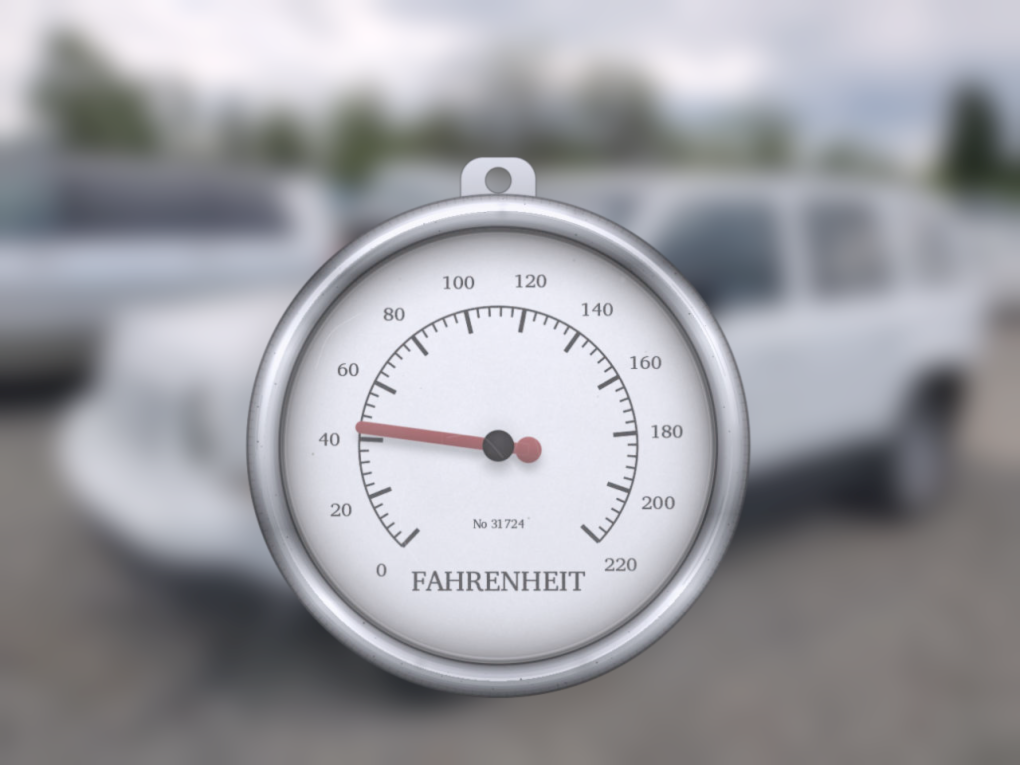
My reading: 44
